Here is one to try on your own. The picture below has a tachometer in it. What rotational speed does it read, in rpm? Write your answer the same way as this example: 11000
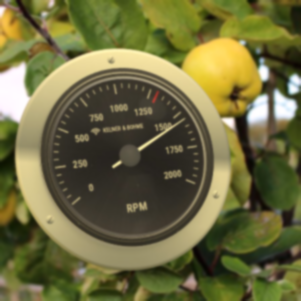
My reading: 1550
